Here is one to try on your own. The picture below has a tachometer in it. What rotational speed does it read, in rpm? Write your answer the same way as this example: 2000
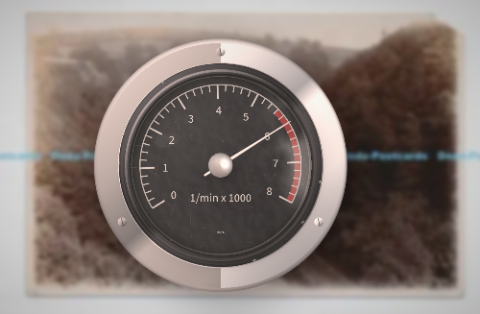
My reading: 6000
